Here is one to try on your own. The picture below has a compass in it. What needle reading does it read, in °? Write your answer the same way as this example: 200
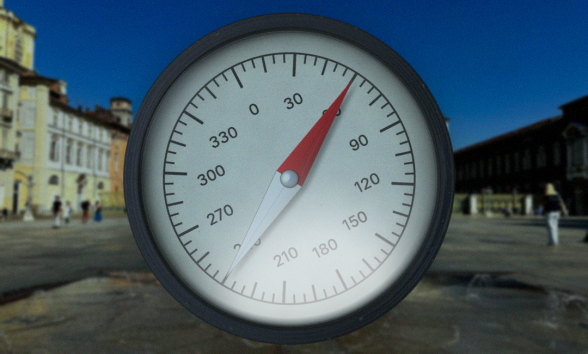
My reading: 60
